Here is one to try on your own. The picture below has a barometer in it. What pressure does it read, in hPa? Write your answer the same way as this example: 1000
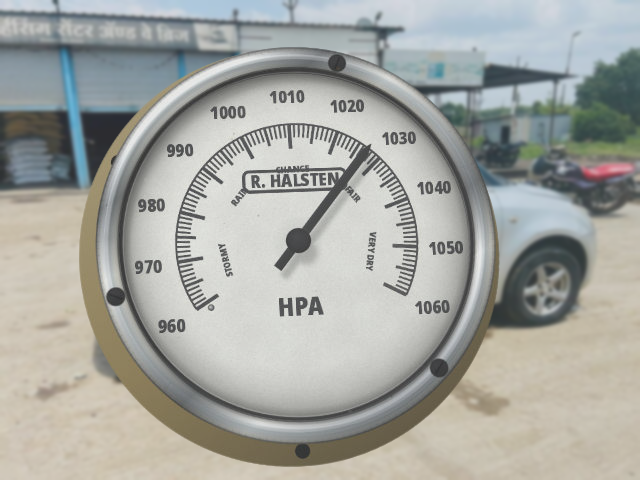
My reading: 1027
